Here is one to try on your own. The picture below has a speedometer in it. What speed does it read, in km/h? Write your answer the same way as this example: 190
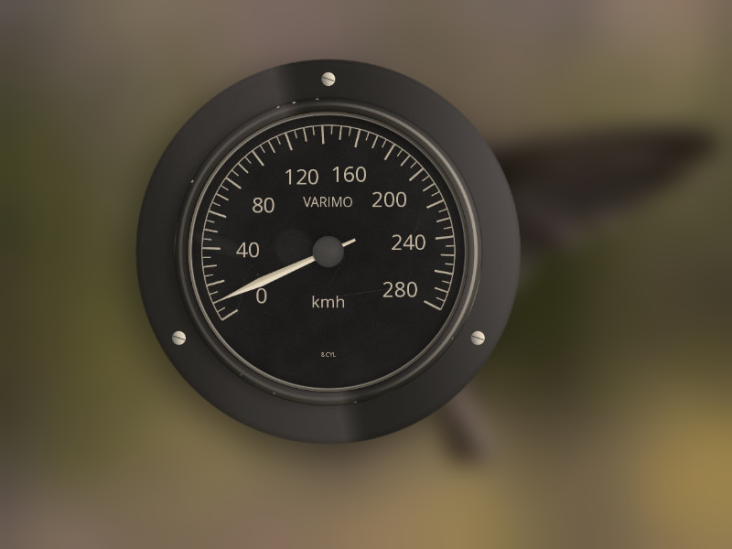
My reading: 10
